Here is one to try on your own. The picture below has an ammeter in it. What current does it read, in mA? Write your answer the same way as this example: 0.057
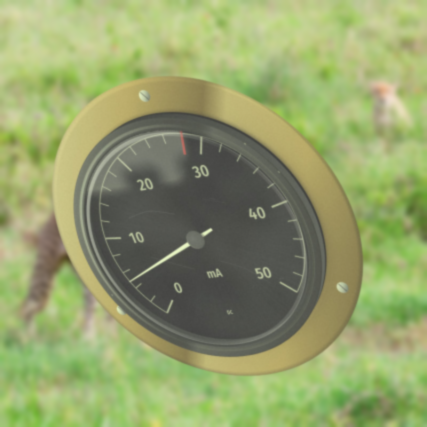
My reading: 5
